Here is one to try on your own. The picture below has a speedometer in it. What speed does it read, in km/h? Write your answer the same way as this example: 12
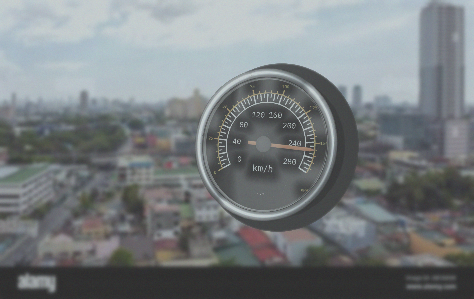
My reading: 250
